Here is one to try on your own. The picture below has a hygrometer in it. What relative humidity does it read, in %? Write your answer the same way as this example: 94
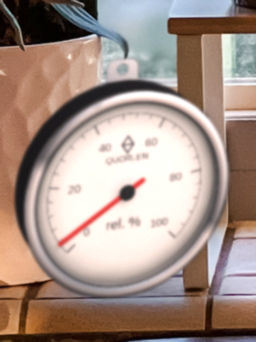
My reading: 4
